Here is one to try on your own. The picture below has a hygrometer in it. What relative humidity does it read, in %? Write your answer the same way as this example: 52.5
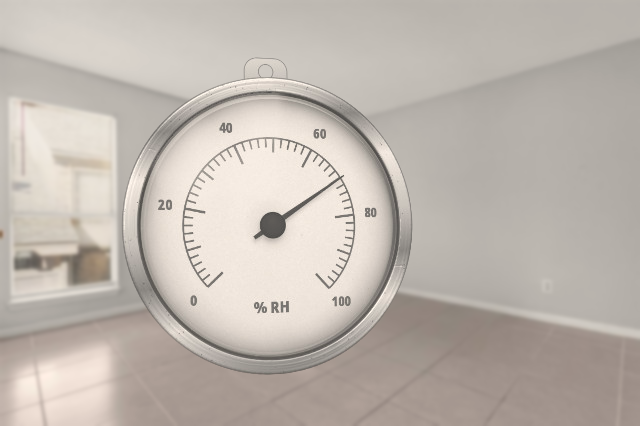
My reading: 70
